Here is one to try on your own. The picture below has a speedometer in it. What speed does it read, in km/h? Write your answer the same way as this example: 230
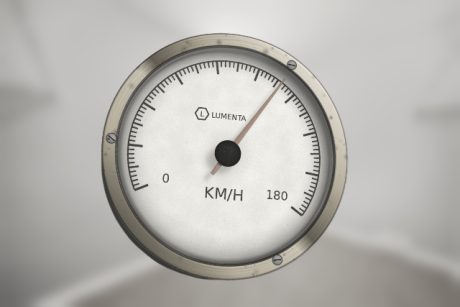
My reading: 112
